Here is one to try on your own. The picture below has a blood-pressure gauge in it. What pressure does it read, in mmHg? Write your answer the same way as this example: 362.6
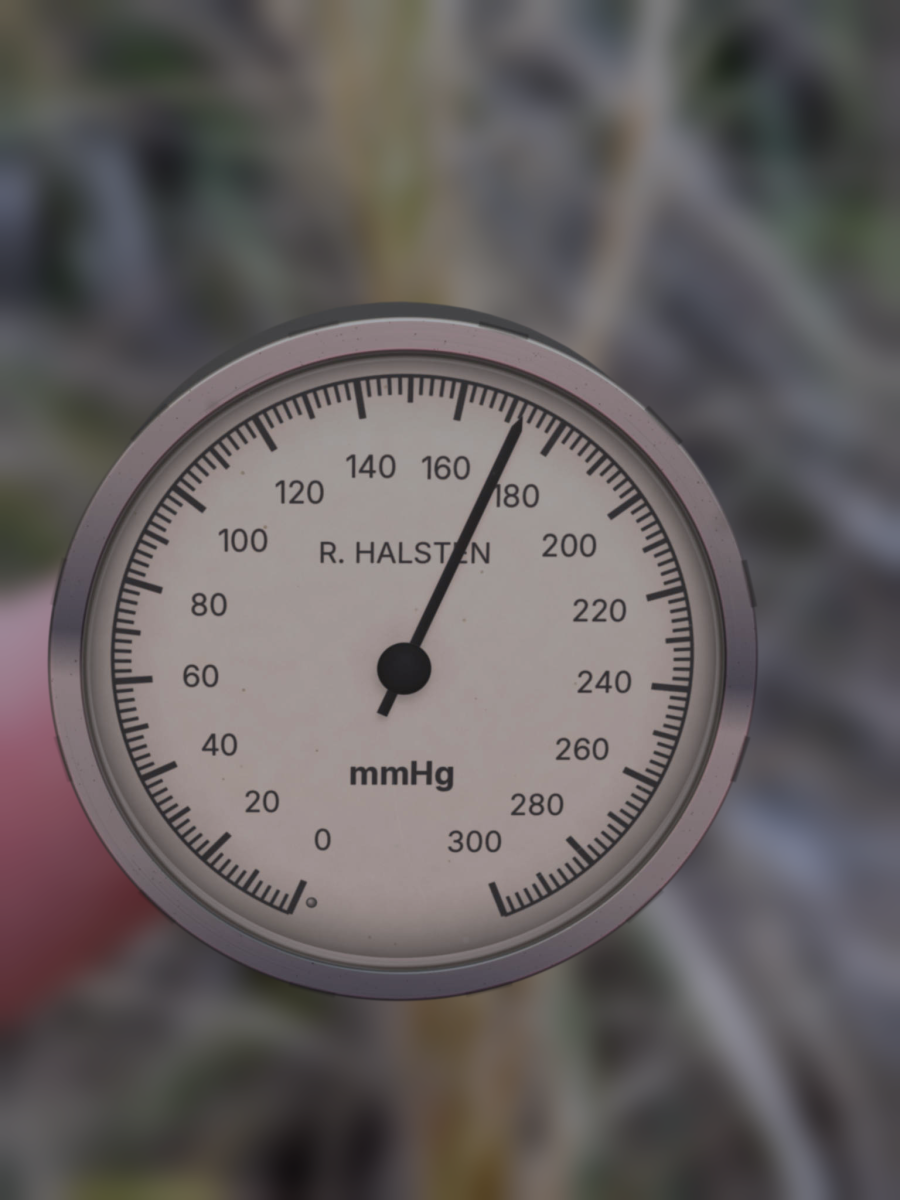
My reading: 172
